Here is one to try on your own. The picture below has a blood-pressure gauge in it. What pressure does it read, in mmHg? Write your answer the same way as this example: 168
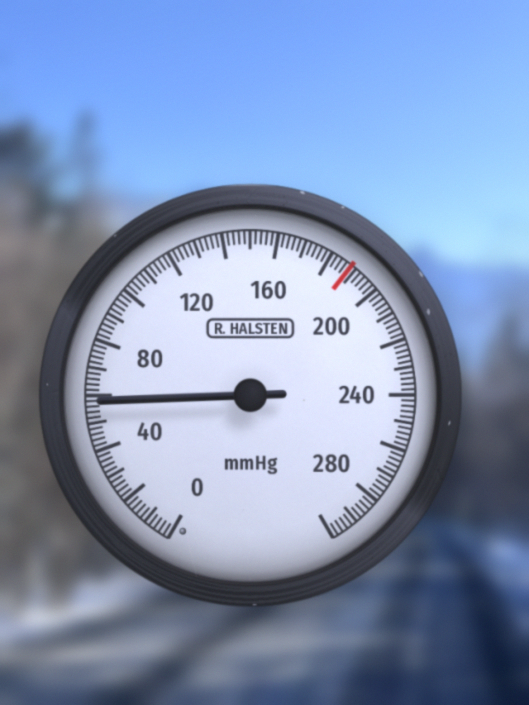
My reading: 58
